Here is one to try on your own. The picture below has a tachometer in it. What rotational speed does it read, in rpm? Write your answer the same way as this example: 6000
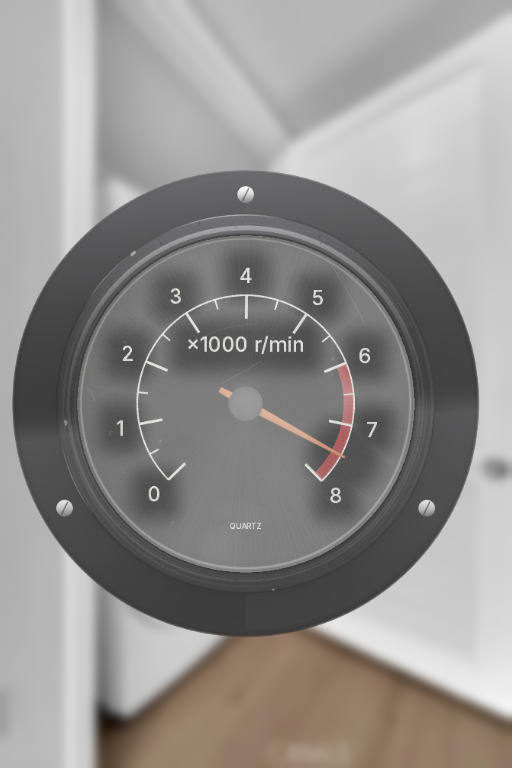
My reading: 7500
